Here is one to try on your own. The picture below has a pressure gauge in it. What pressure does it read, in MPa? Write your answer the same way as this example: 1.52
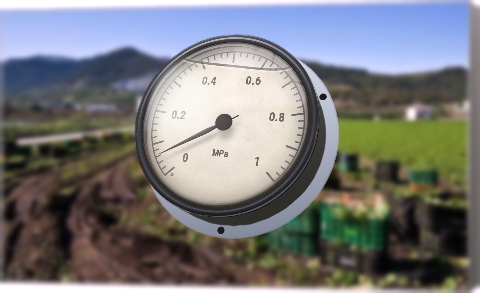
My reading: 0.06
